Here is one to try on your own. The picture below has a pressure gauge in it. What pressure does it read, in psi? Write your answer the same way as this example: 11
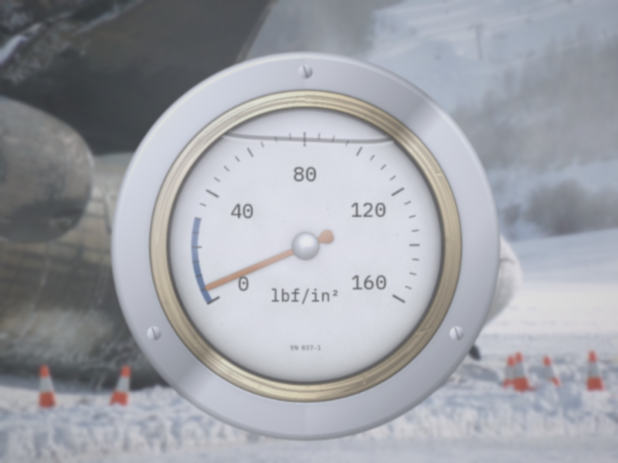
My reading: 5
